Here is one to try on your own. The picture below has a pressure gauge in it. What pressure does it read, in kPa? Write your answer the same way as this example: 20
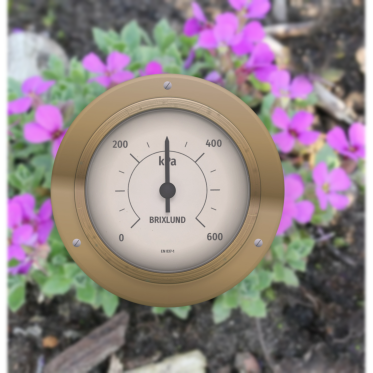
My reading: 300
